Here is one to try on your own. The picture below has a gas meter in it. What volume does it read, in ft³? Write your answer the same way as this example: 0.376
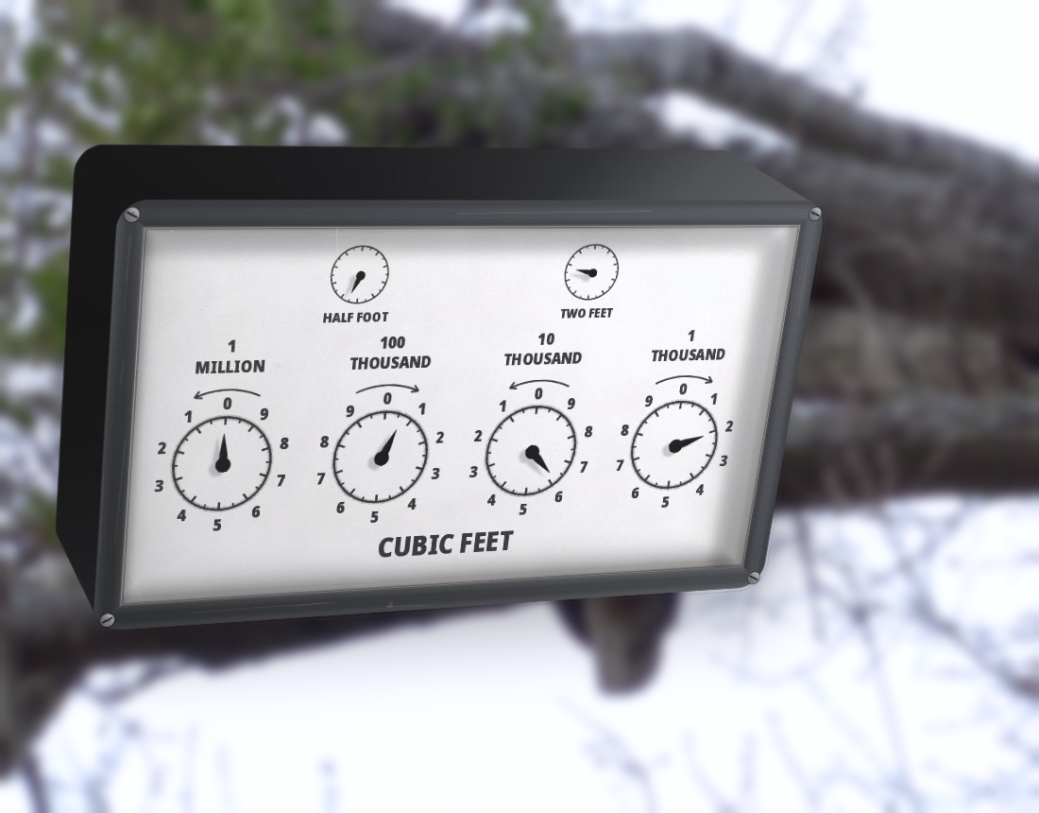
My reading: 6200
